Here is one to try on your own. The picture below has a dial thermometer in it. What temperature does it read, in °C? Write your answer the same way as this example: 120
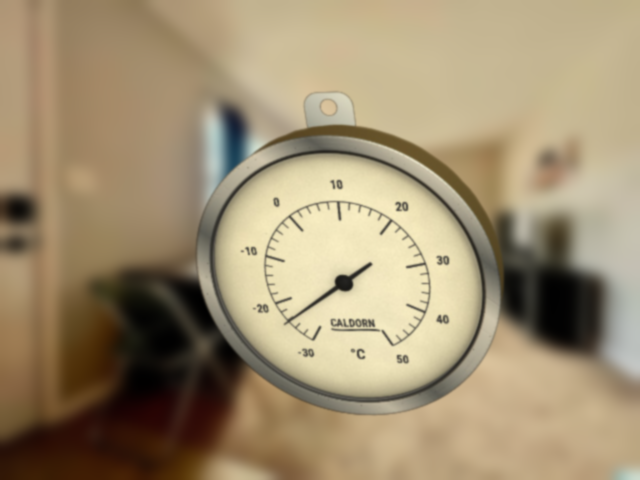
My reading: -24
